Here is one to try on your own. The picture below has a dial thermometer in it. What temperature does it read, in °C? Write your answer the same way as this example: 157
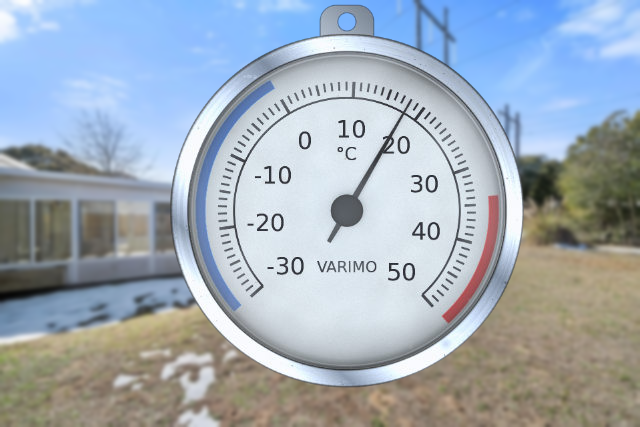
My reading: 18
